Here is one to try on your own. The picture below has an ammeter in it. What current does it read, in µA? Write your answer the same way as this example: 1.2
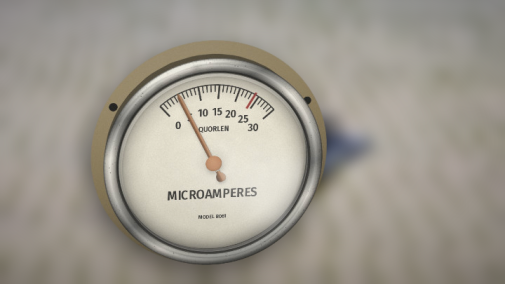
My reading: 5
